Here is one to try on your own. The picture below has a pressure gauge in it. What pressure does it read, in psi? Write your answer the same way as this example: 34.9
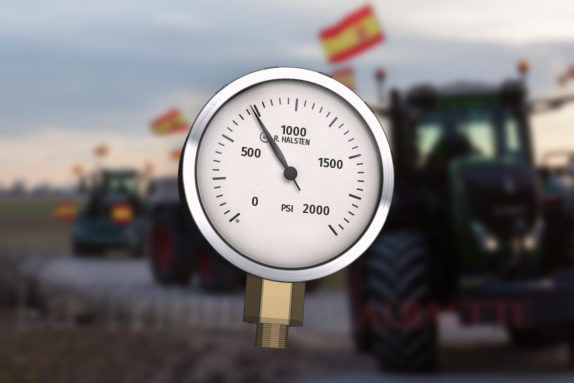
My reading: 725
